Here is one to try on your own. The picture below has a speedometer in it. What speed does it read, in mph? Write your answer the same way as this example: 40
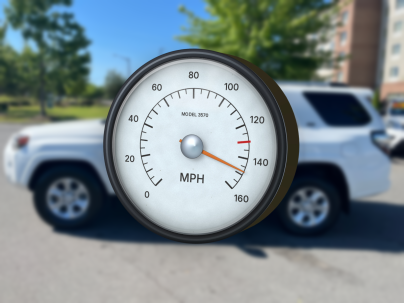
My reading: 147.5
